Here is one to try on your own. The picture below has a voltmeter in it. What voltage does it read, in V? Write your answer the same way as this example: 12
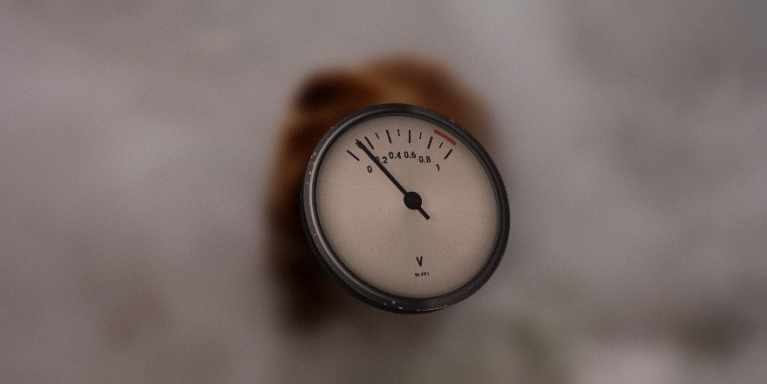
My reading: 0.1
